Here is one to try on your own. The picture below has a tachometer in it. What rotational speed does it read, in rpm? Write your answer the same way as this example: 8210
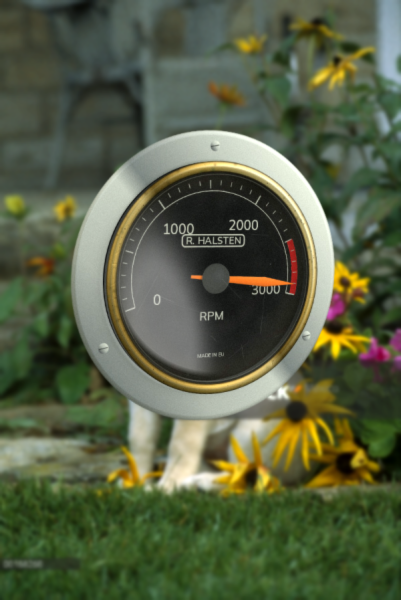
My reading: 2900
